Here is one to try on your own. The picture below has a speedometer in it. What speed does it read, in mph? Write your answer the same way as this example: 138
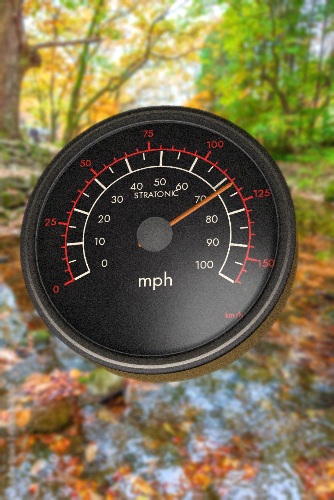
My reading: 72.5
